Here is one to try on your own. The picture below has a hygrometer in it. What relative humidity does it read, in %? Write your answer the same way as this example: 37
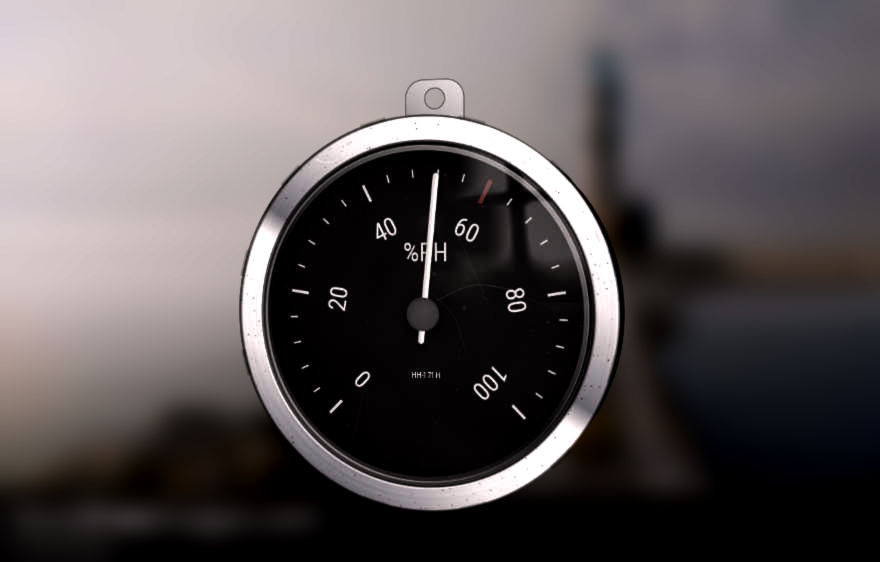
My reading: 52
